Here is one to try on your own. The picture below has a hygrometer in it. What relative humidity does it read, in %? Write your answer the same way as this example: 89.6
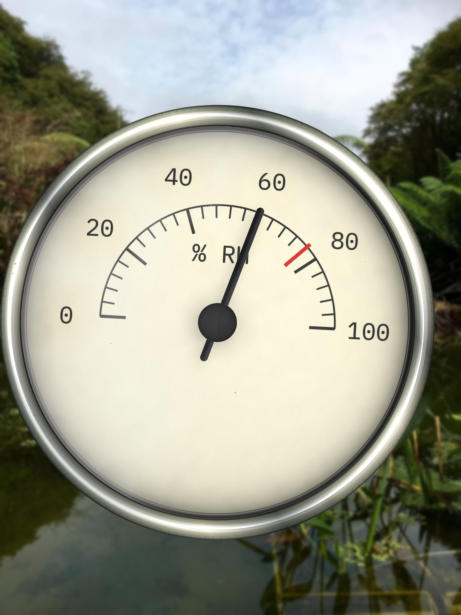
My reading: 60
